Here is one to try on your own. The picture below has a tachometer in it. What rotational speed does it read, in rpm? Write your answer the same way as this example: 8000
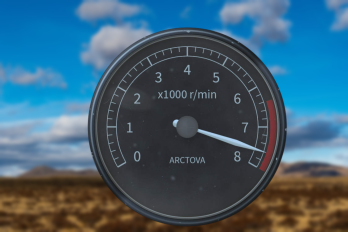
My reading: 7600
